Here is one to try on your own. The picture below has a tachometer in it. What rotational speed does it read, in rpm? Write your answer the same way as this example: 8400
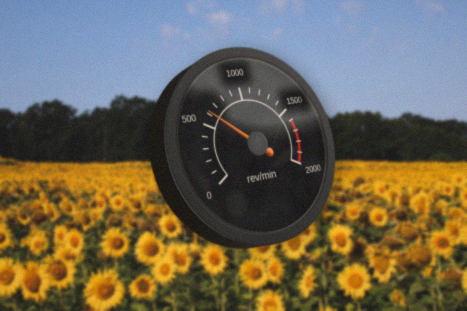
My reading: 600
